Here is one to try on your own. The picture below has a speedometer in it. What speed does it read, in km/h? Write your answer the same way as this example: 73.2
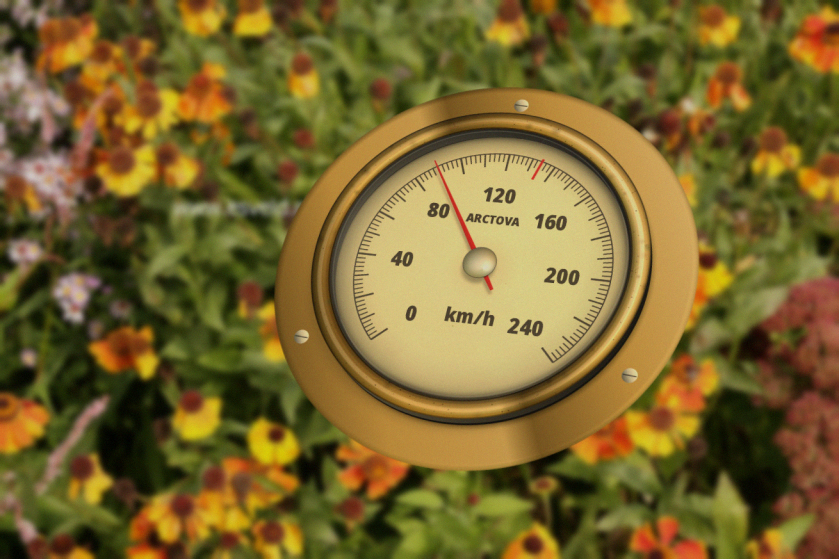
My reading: 90
